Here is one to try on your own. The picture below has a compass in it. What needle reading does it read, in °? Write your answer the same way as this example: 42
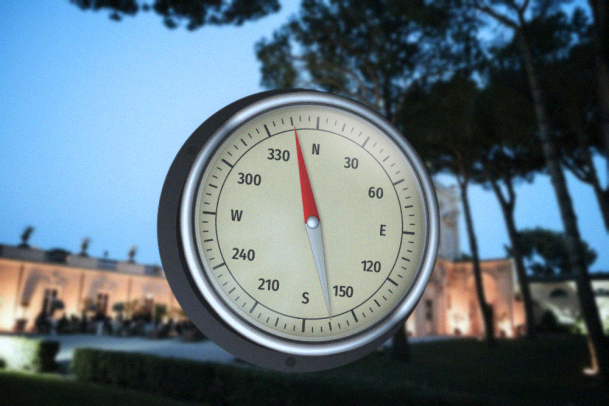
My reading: 345
